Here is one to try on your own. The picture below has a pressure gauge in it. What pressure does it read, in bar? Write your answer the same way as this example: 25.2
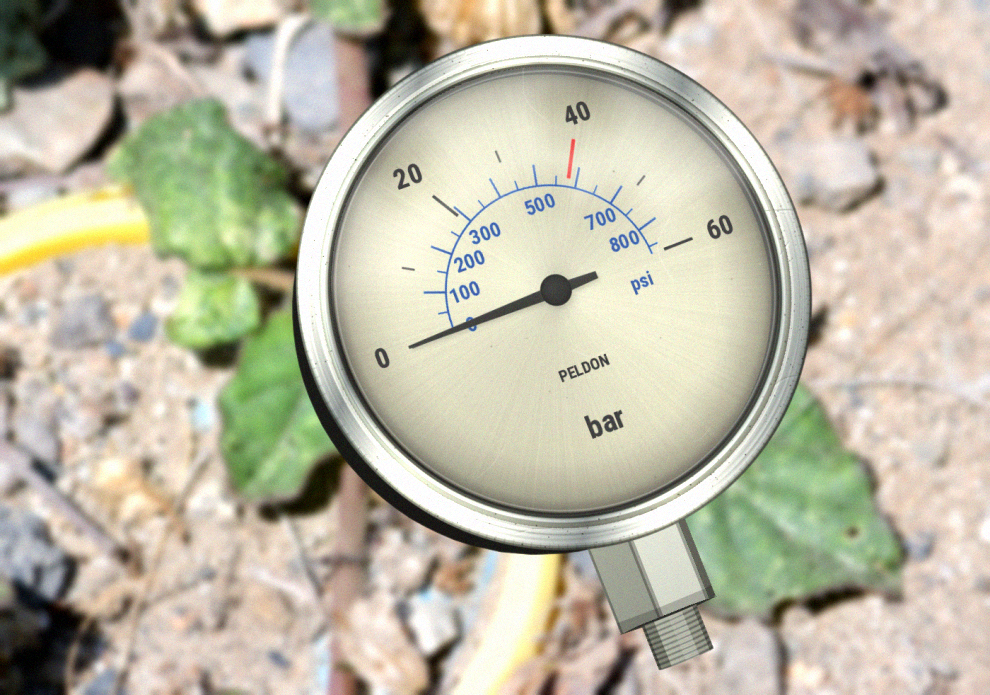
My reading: 0
